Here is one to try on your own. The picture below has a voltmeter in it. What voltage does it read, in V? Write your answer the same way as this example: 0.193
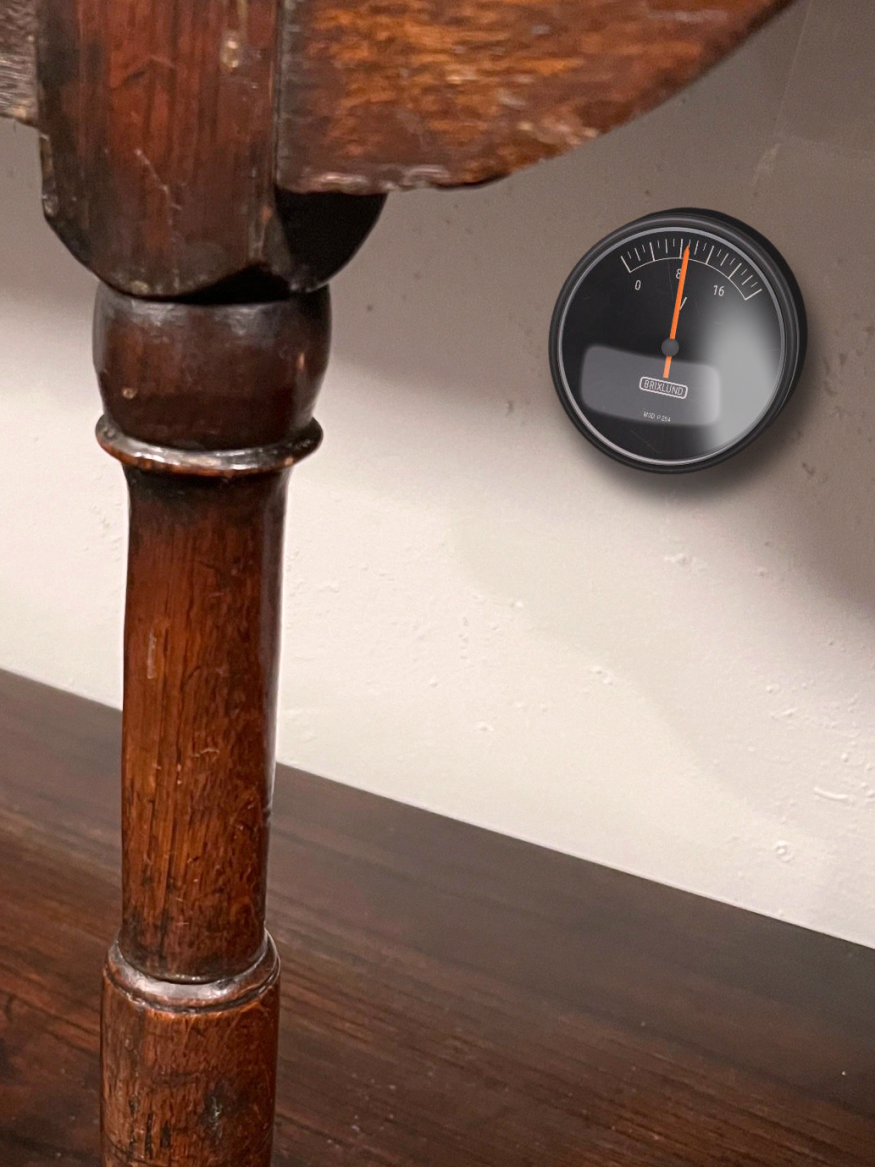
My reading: 9
